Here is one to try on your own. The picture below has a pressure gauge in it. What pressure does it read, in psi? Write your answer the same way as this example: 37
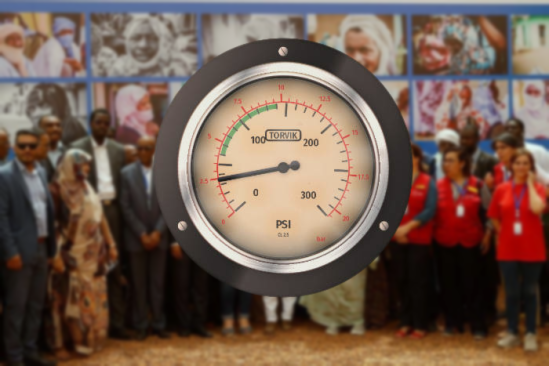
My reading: 35
